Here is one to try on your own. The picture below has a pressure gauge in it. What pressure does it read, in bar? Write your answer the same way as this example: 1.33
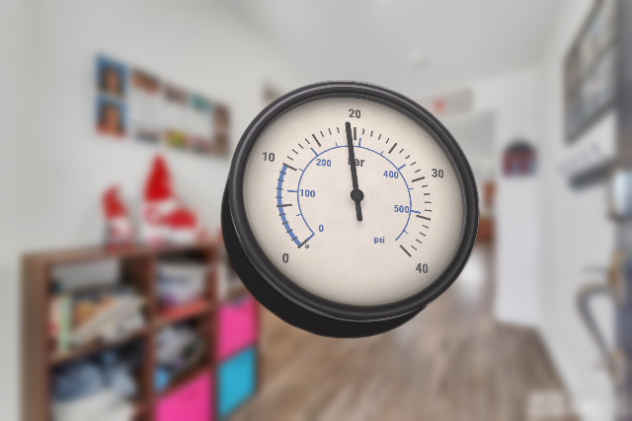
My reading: 19
